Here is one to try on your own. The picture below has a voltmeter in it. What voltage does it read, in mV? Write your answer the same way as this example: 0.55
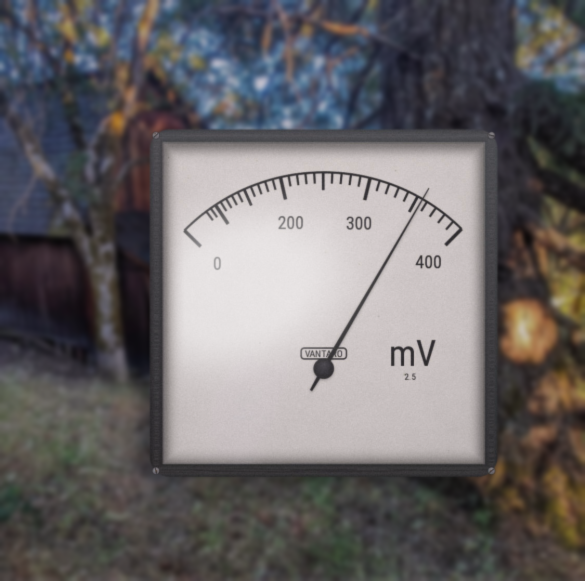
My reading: 355
